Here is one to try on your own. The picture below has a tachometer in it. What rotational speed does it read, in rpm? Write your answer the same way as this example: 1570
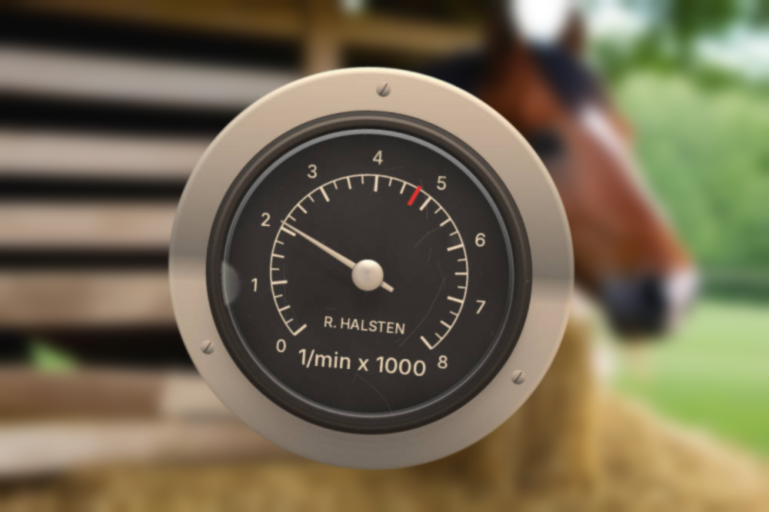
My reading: 2125
